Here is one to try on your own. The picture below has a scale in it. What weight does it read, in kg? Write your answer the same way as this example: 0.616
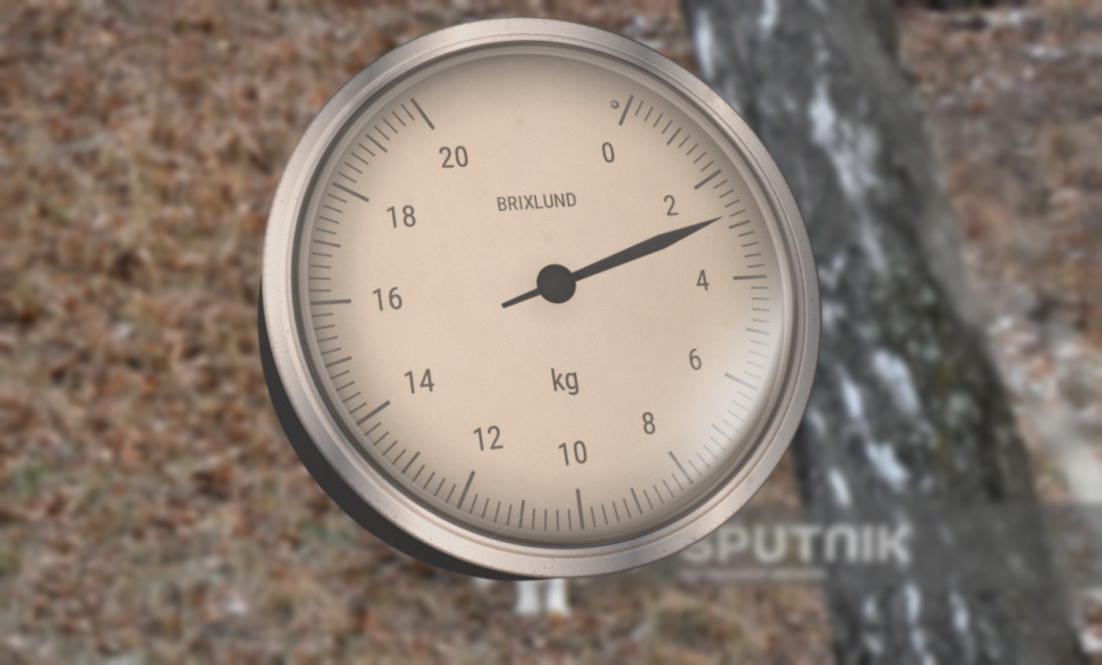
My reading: 2.8
